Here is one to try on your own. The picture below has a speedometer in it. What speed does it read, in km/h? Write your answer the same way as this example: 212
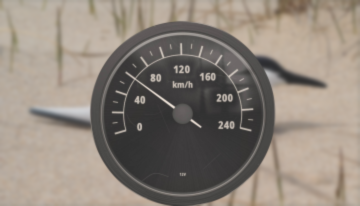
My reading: 60
